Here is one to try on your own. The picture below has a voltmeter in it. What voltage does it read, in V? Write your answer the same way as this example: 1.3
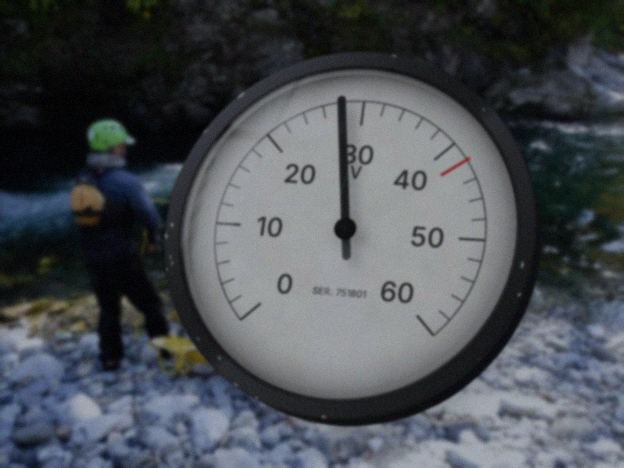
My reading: 28
